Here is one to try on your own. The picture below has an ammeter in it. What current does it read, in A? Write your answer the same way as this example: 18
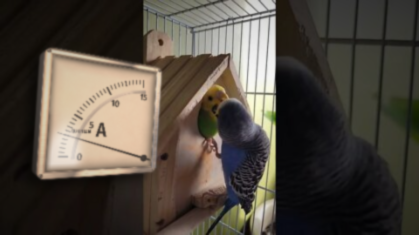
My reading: 2.5
